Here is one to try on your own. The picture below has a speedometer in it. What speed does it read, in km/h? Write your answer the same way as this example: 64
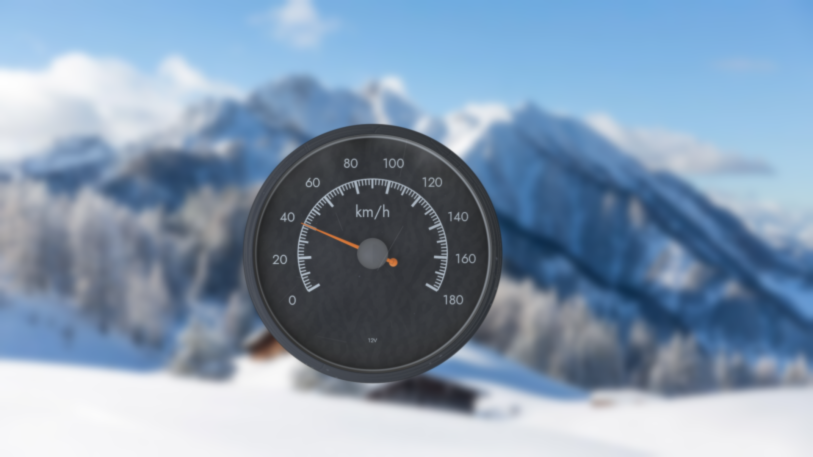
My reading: 40
